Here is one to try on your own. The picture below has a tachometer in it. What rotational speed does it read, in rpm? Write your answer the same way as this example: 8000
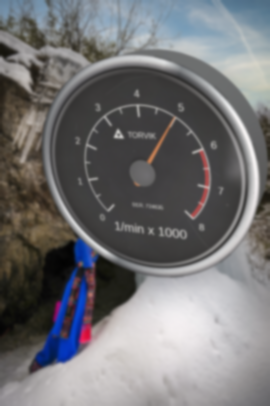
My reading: 5000
